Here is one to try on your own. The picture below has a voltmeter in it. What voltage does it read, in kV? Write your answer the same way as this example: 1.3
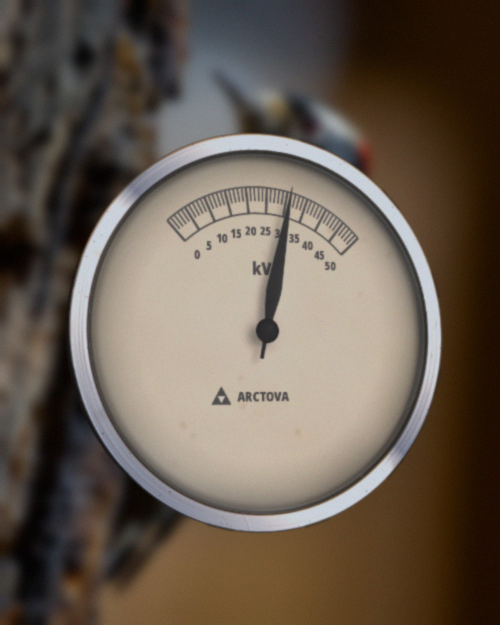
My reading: 30
